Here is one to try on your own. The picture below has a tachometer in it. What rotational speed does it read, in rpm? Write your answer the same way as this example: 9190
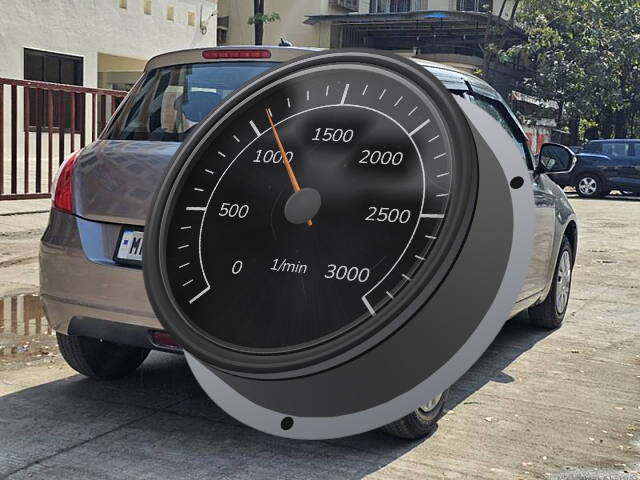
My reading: 1100
